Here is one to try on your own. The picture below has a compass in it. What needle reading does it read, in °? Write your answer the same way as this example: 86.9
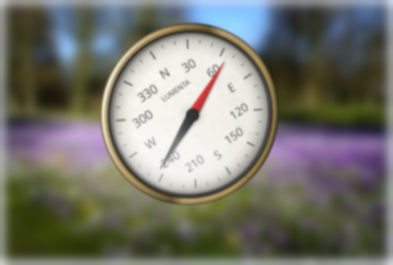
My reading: 65
